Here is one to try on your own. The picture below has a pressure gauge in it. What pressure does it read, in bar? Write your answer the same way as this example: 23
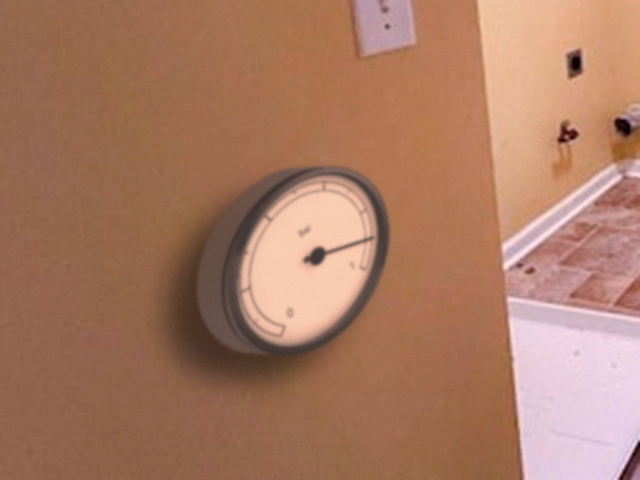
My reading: 0.9
